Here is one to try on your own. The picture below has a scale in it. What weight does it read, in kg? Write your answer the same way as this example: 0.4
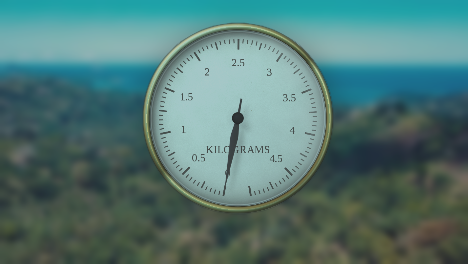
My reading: 0
